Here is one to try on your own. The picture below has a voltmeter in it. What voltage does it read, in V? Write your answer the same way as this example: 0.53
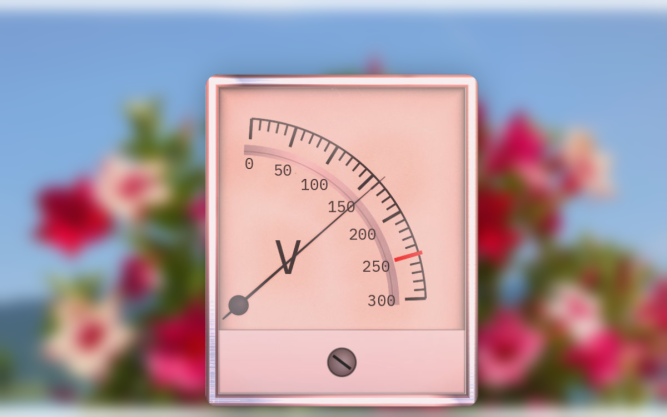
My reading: 160
